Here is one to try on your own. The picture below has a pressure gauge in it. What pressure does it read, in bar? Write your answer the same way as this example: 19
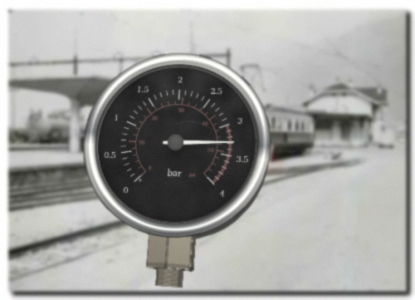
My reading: 3.3
